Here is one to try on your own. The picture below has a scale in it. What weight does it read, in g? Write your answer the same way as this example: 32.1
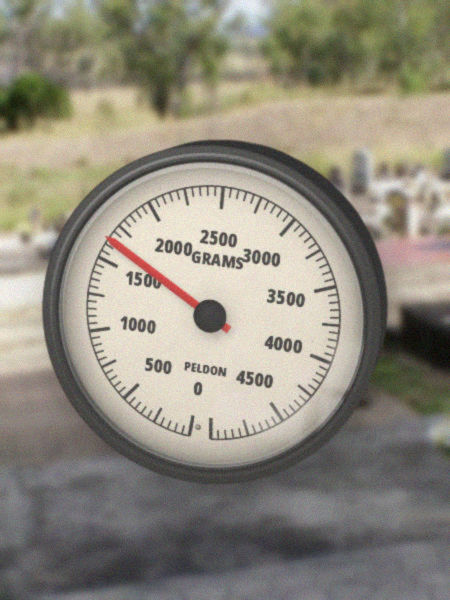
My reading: 1650
